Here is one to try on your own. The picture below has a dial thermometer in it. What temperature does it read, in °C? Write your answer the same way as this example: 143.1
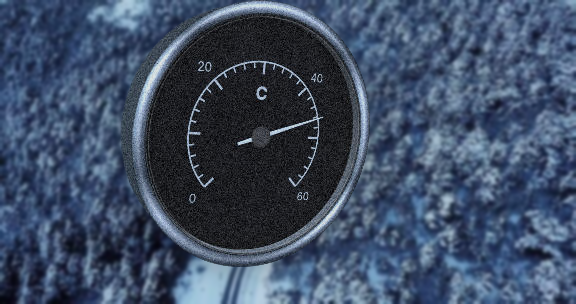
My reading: 46
